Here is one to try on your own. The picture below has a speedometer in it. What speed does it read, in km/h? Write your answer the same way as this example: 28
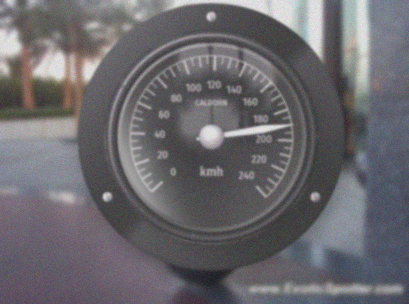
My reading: 190
